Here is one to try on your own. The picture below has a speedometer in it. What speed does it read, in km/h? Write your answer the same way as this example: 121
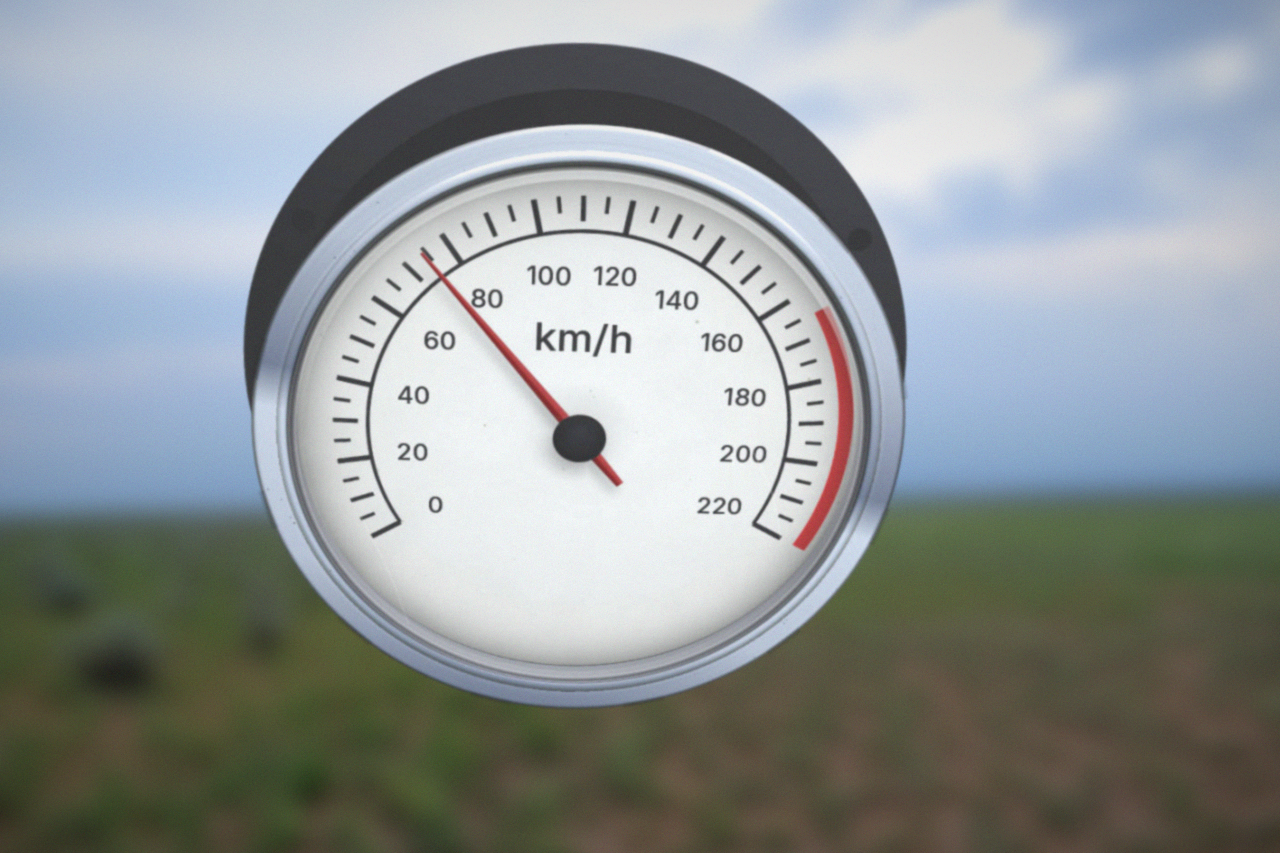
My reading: 75
